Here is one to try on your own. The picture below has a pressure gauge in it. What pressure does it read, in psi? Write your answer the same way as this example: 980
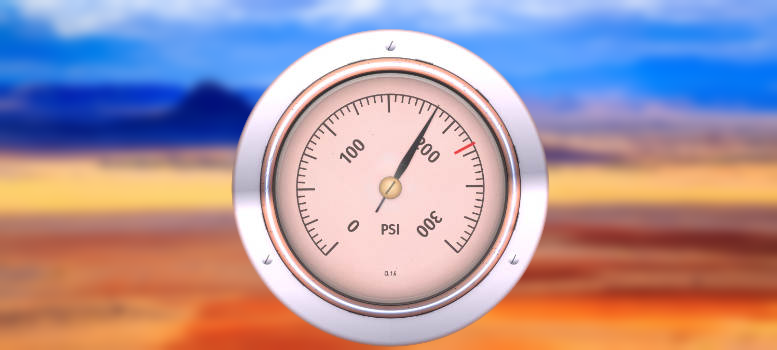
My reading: 185
